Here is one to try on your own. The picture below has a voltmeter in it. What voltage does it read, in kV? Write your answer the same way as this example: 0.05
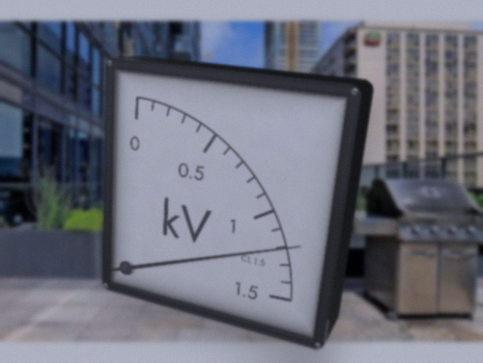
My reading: 1.2
